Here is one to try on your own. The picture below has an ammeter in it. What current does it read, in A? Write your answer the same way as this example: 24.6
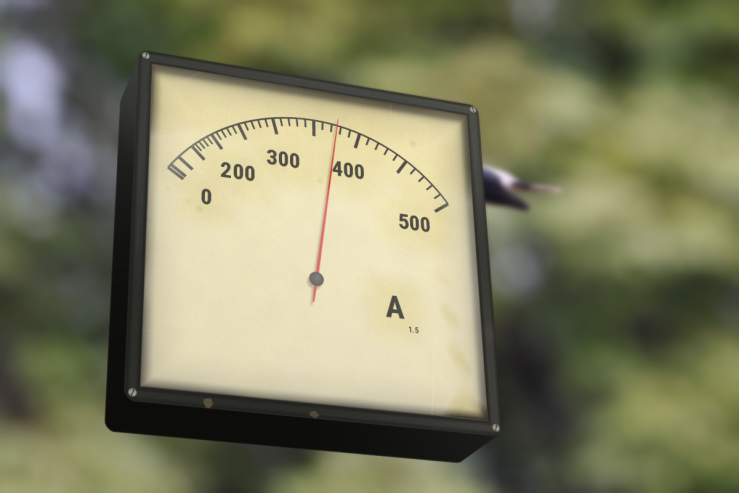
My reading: 375
